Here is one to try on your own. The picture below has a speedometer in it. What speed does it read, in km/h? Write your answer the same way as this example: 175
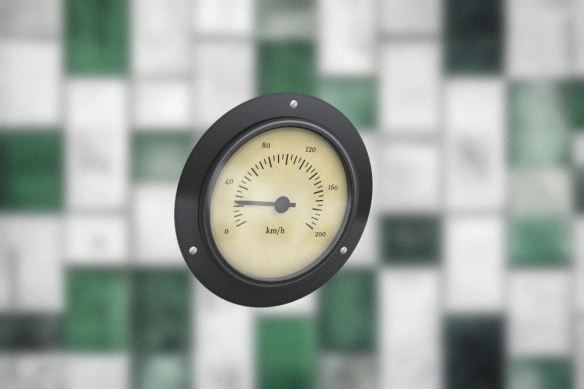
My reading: 25
